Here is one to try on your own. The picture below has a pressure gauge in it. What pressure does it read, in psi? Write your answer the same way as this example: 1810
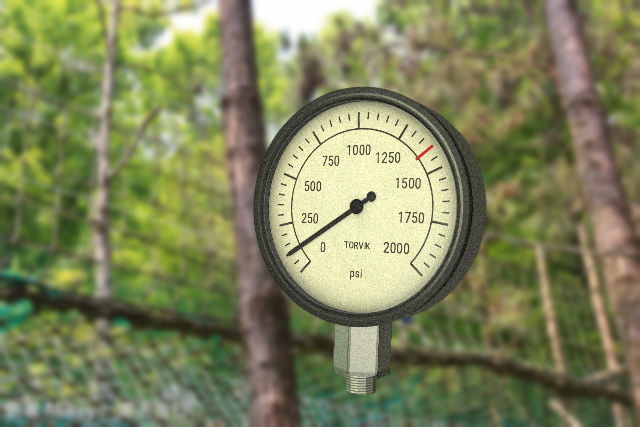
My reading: 100
